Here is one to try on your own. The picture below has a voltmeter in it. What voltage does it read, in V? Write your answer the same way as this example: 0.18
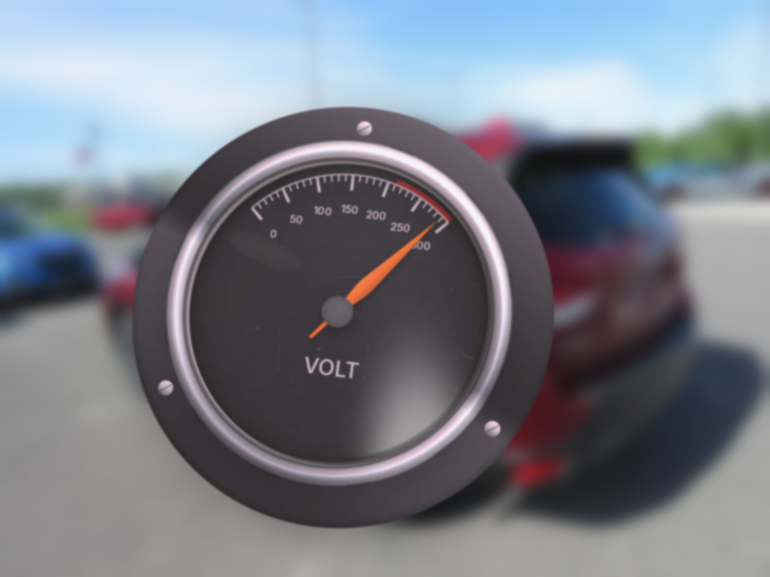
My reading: 290
